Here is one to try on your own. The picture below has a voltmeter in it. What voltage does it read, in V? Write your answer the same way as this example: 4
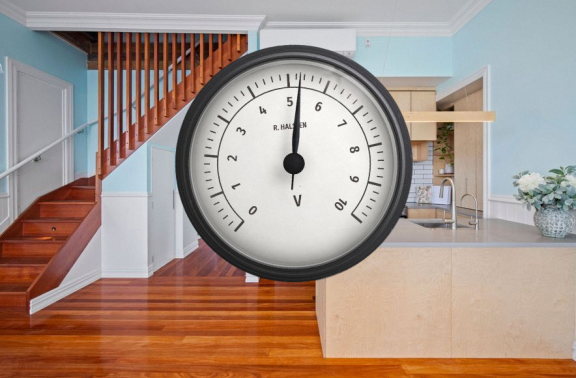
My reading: 5.3
